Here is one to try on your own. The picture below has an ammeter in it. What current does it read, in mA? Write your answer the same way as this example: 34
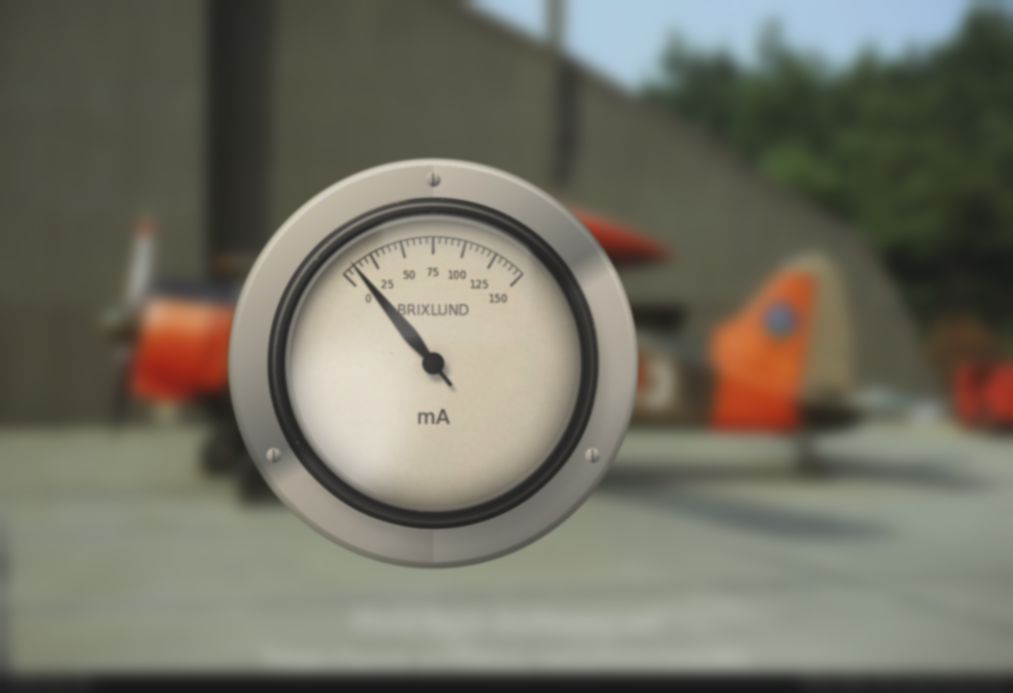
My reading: 10
